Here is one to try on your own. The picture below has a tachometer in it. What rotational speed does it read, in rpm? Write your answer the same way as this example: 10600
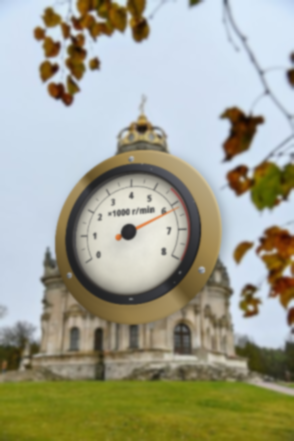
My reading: 6250
